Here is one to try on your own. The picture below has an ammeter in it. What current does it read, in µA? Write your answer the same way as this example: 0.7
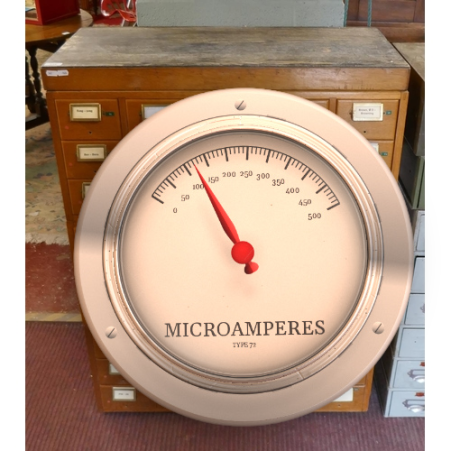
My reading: 120
